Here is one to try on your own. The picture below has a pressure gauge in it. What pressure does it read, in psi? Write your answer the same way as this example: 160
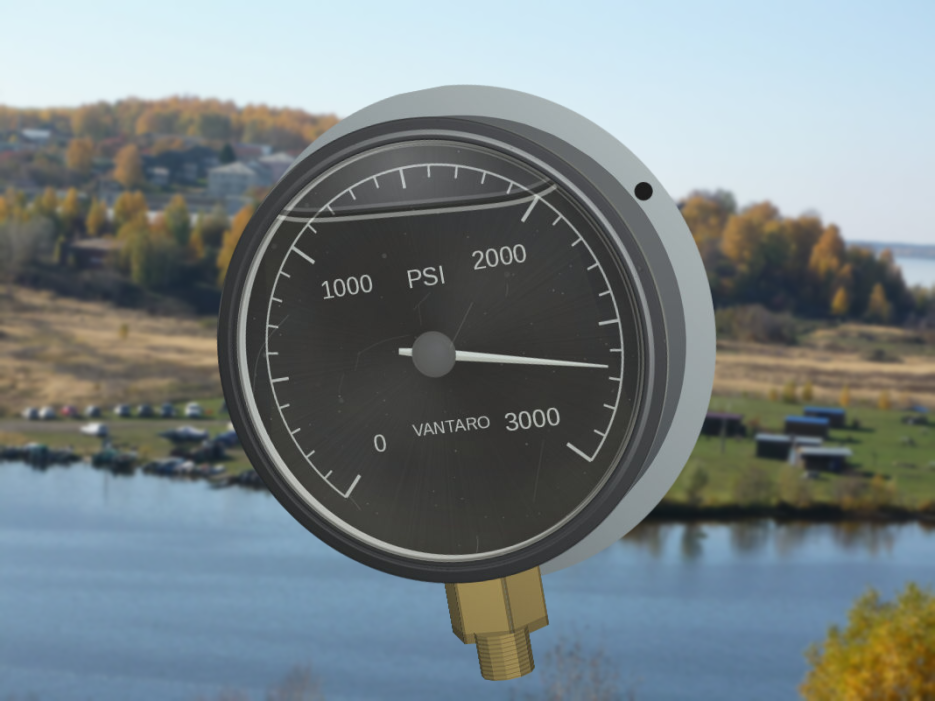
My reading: 2650
